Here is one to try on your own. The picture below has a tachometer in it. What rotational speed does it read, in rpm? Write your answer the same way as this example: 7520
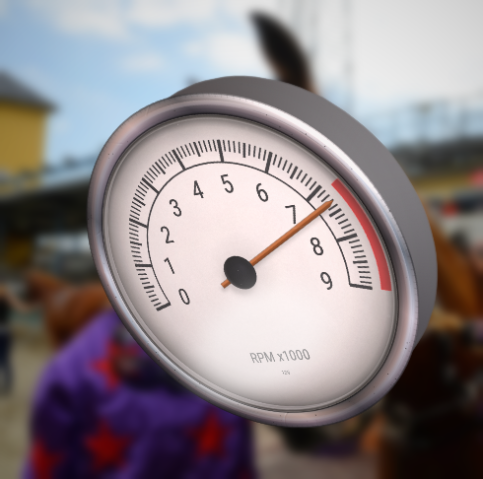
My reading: 7300
